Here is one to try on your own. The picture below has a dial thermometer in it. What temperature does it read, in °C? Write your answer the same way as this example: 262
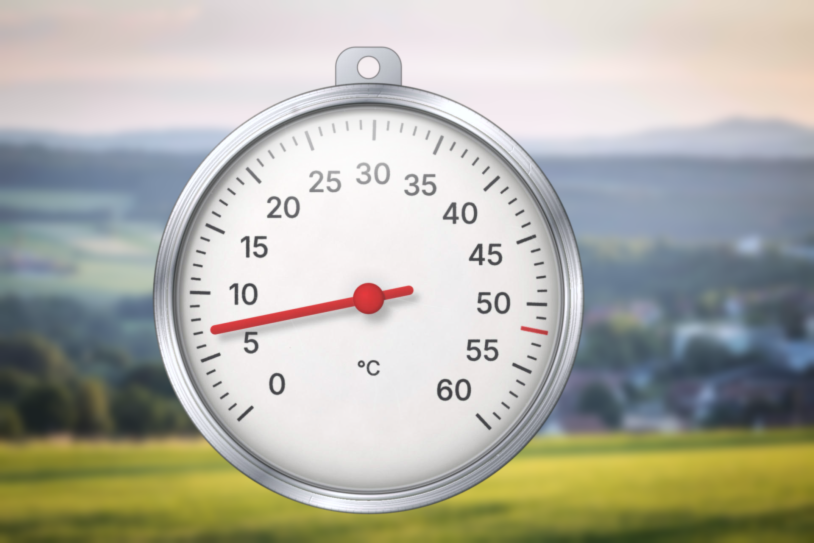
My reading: 7
